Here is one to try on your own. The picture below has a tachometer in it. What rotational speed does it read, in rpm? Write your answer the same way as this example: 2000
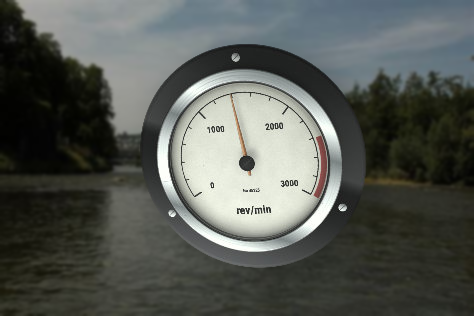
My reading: 1400
